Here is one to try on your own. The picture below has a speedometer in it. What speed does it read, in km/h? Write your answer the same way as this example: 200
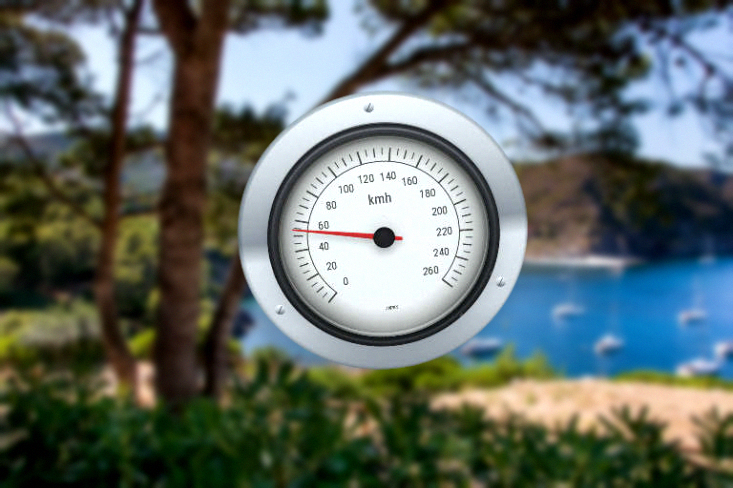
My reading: 55
